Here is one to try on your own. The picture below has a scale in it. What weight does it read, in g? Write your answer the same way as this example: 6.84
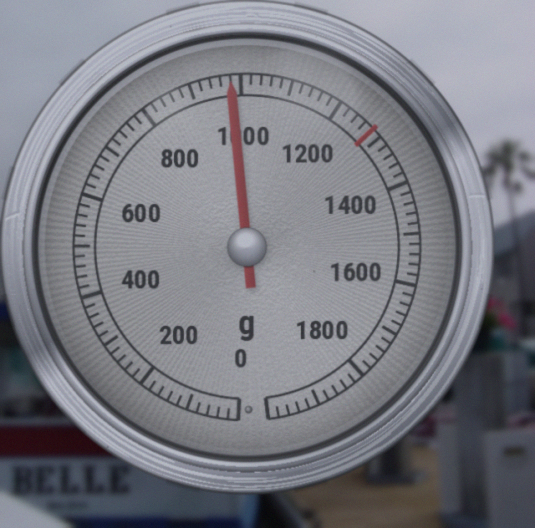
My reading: 980
